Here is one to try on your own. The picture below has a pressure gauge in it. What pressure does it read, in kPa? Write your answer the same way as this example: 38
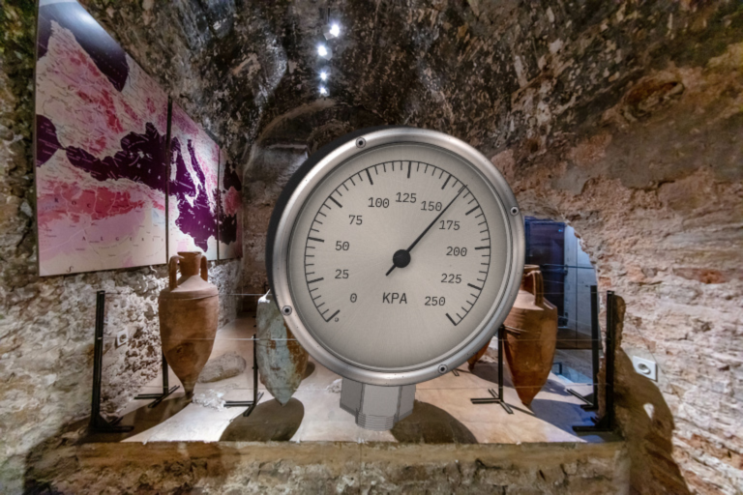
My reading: 160
